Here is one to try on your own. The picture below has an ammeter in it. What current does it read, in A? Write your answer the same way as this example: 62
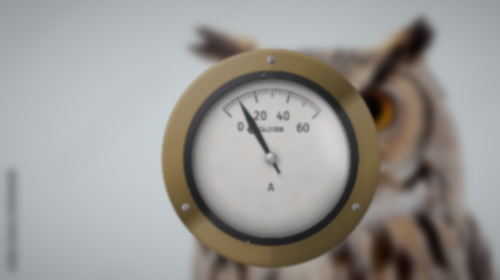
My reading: 10
